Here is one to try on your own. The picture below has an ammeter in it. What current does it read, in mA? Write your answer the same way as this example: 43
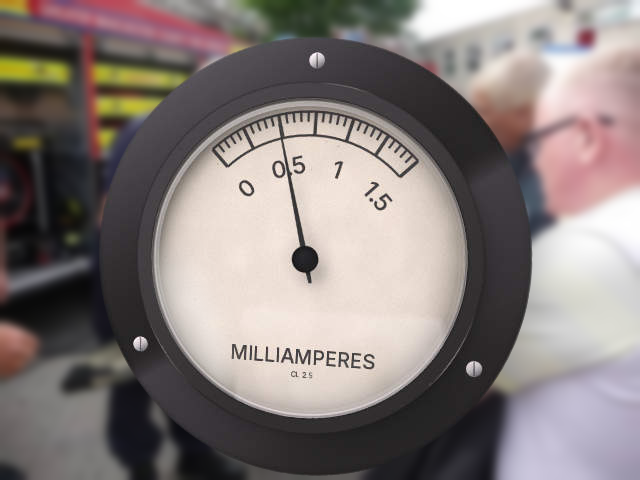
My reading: 0.5
